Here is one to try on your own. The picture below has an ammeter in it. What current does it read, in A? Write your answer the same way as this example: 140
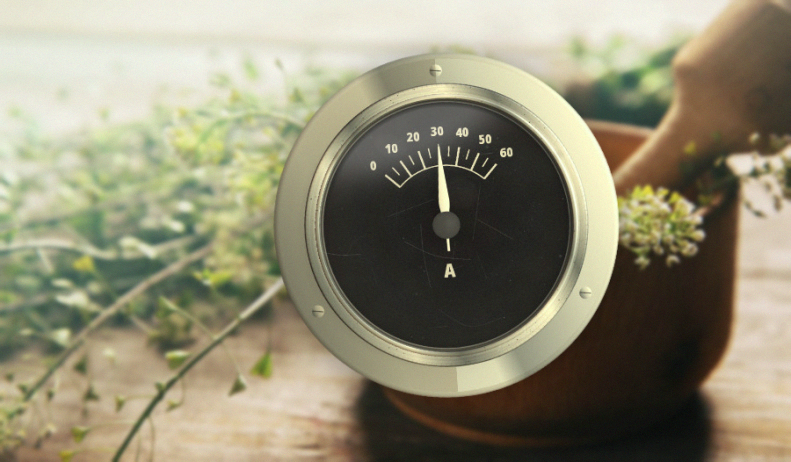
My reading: 30
